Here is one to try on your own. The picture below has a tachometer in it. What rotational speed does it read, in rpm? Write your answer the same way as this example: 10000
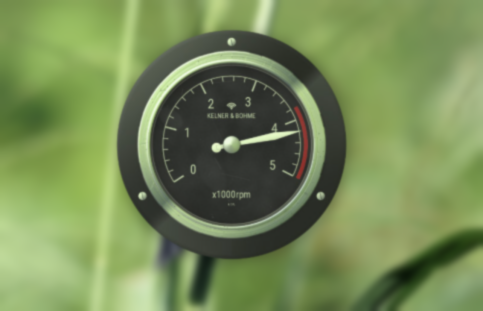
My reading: 4200
